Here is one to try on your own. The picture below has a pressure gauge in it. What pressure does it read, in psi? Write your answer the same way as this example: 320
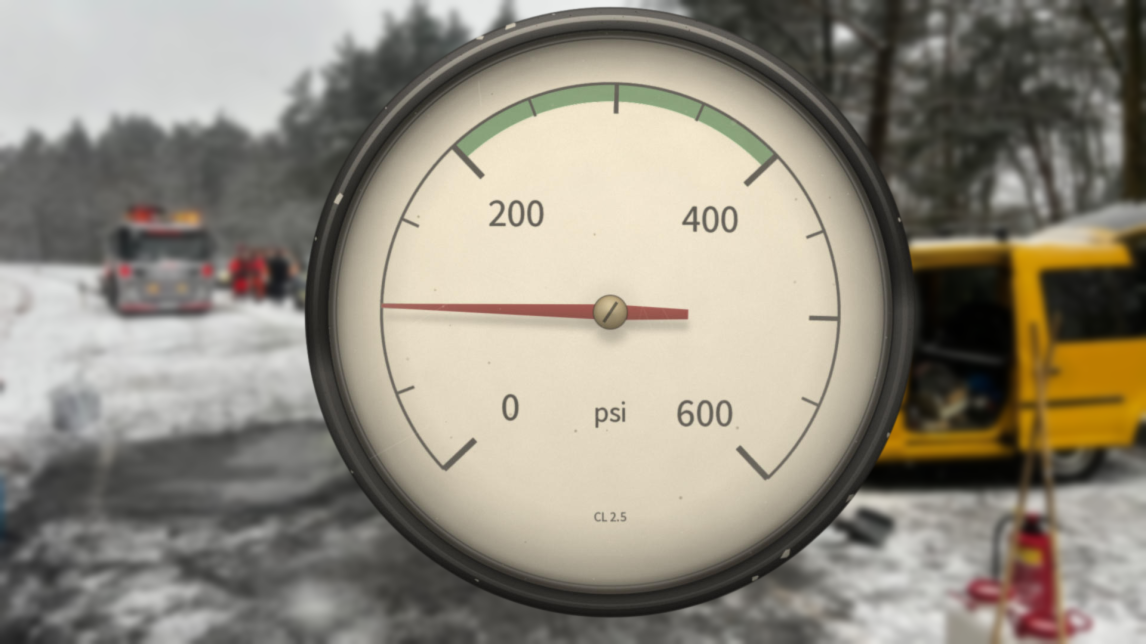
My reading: 100
